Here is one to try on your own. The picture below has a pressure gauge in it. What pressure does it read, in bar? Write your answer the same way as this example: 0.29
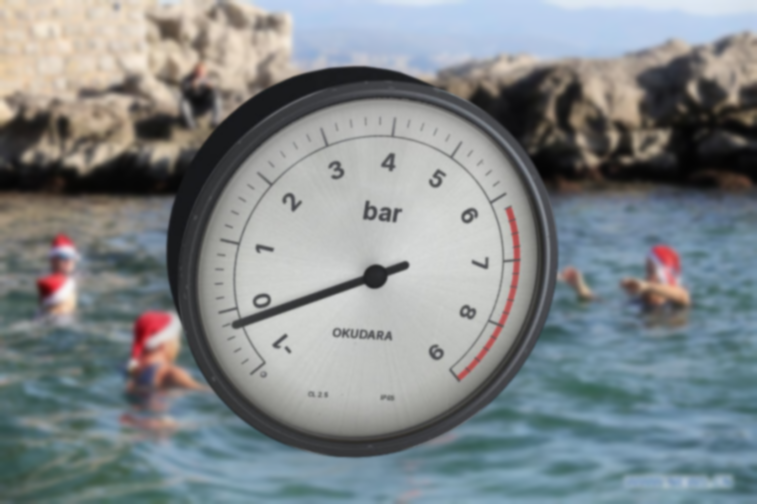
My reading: -0.2
